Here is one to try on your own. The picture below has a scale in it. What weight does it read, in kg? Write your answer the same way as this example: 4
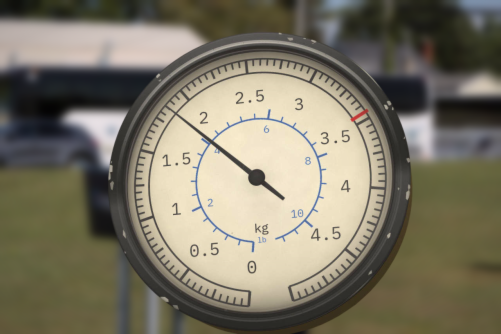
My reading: 1.85
